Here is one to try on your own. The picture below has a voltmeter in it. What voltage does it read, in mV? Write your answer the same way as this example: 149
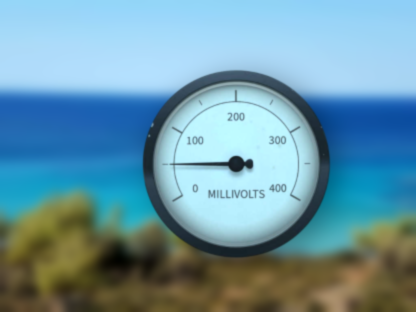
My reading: 50
